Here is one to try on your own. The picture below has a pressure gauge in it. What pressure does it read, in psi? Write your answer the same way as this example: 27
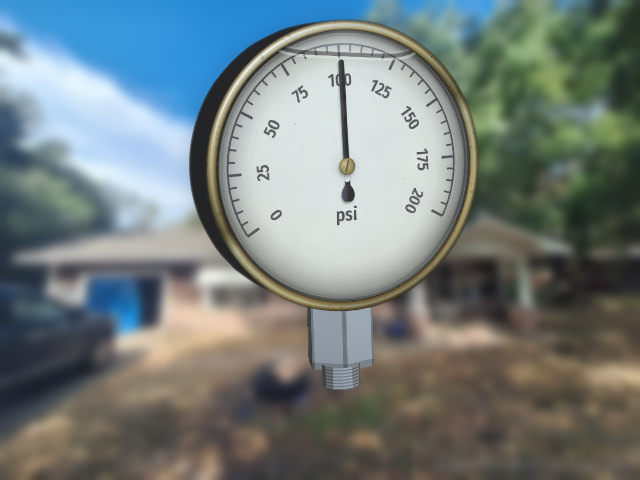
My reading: 100
